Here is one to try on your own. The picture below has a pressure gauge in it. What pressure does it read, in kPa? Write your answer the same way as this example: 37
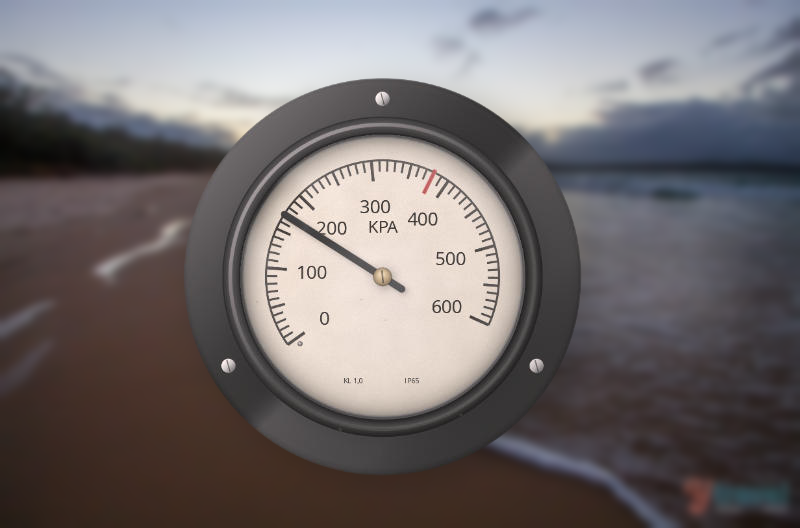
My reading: 170
